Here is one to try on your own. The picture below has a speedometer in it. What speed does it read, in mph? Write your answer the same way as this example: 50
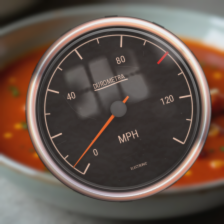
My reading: 5
